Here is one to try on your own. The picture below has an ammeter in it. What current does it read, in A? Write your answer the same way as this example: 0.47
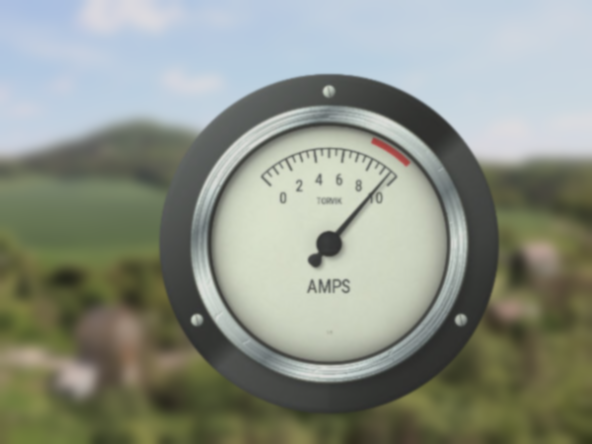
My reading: 9.5
